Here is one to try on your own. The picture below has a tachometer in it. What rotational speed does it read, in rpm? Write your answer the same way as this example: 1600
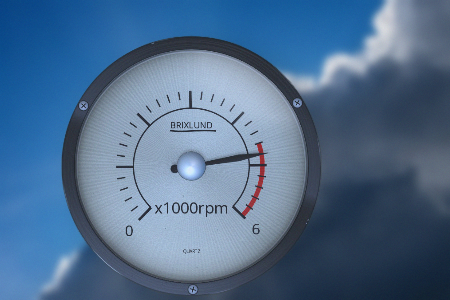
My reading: 4800
